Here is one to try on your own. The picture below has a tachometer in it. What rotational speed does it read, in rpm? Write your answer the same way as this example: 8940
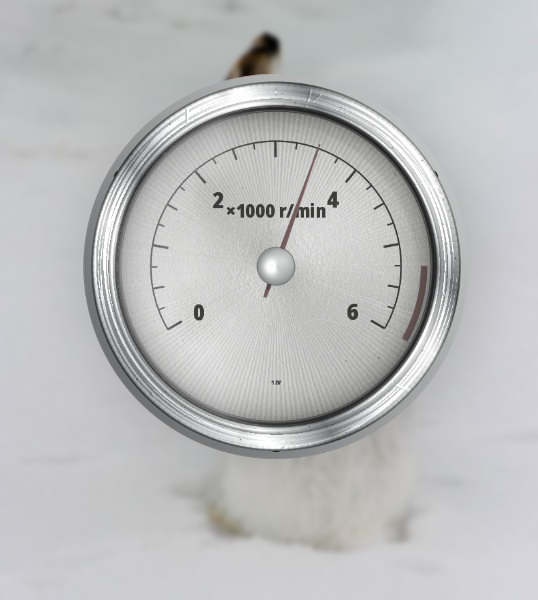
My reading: 3500
